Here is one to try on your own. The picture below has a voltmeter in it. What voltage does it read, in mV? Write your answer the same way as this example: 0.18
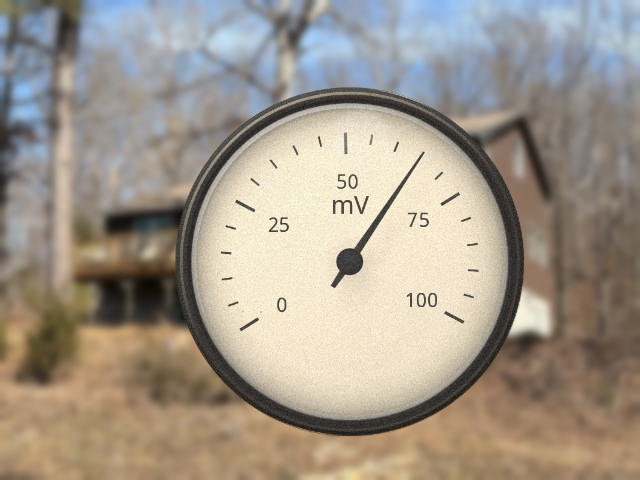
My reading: 65
